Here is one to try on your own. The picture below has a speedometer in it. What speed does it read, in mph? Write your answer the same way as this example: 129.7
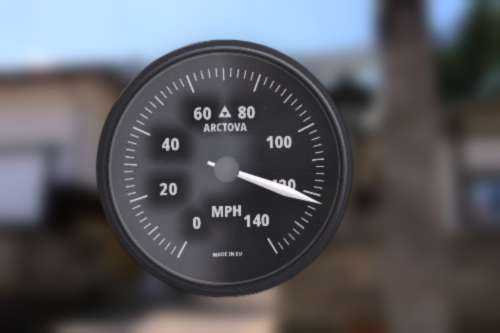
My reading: 122
